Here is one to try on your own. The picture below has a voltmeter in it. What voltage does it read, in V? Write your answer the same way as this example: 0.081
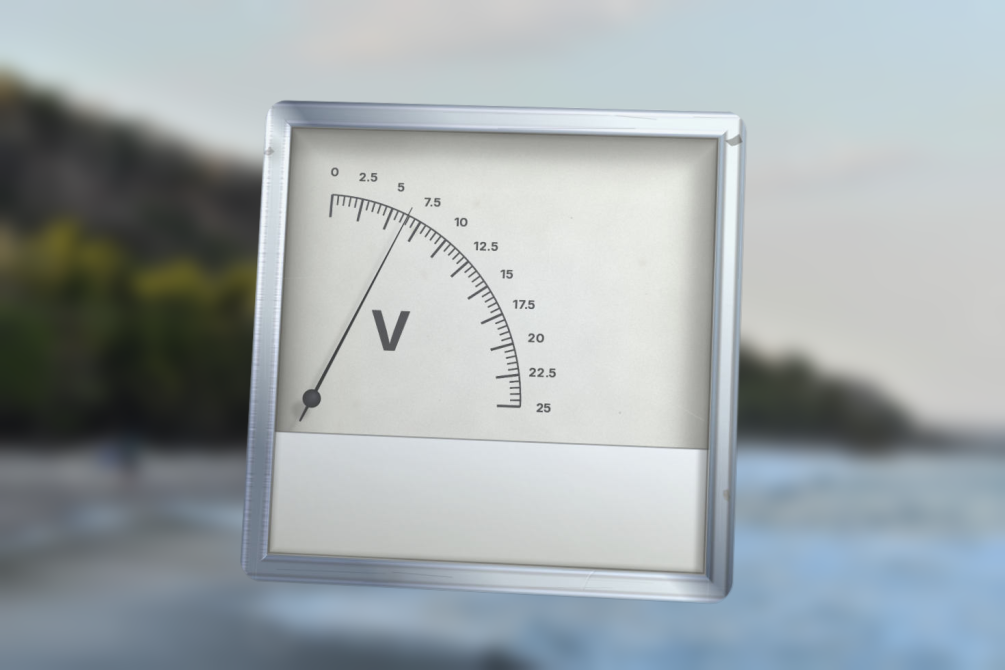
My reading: 6.5
